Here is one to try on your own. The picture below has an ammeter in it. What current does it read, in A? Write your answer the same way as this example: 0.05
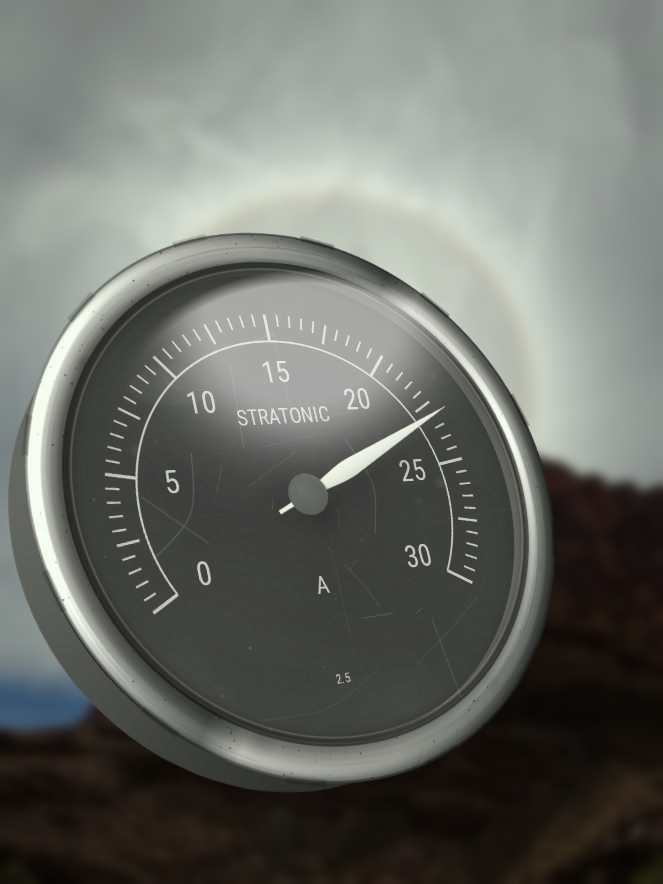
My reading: 23
